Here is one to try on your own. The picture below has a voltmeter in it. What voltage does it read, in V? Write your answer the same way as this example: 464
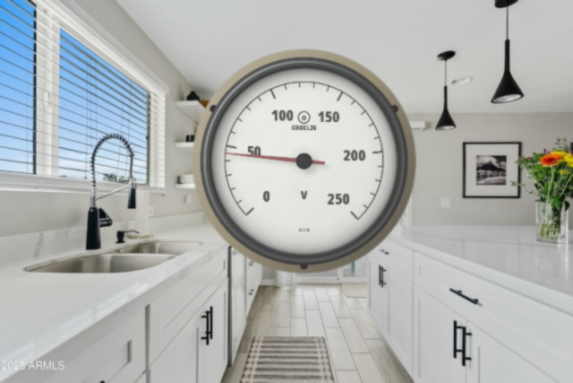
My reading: 45
